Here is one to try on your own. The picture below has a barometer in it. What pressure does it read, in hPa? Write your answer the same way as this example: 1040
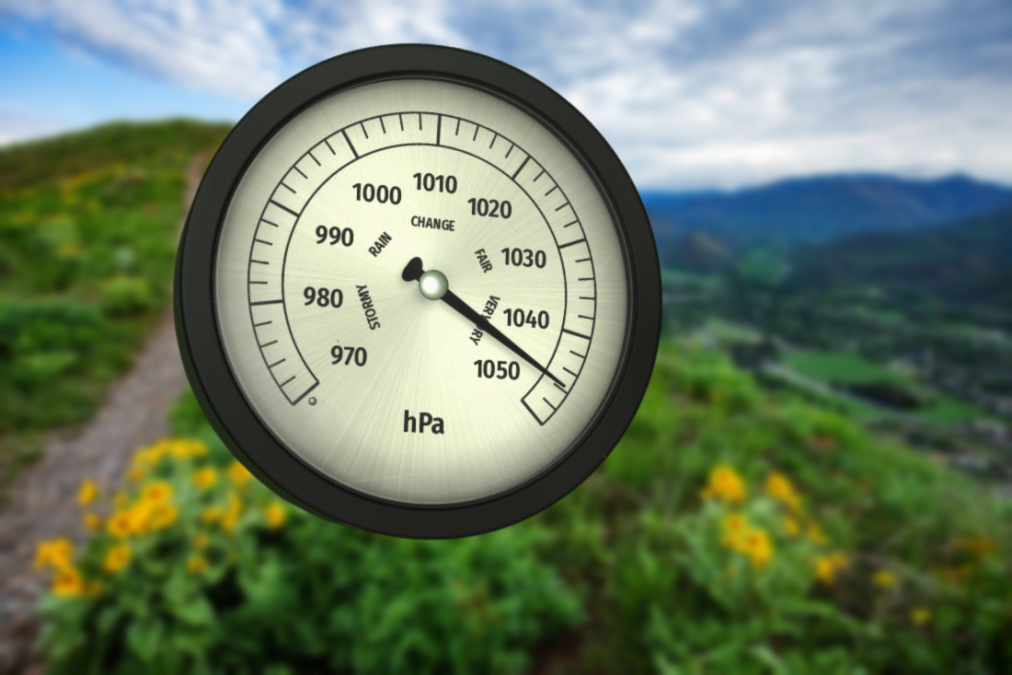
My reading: 1046
